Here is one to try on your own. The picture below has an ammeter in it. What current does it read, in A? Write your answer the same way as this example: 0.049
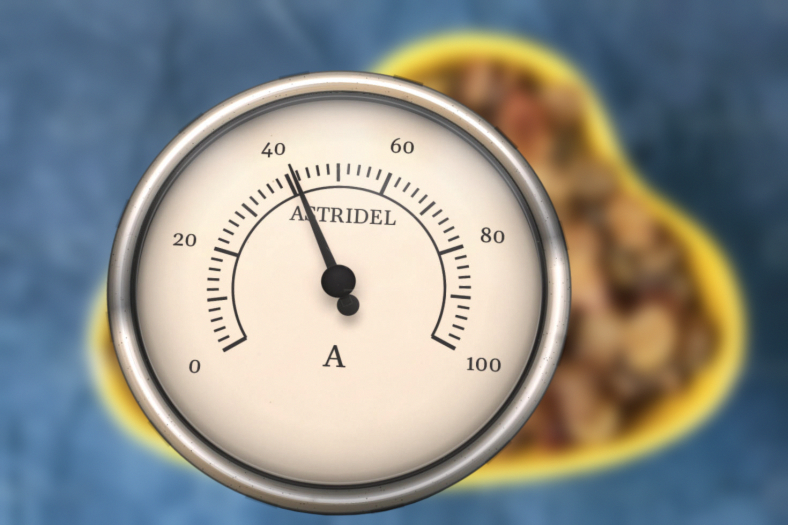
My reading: 41
